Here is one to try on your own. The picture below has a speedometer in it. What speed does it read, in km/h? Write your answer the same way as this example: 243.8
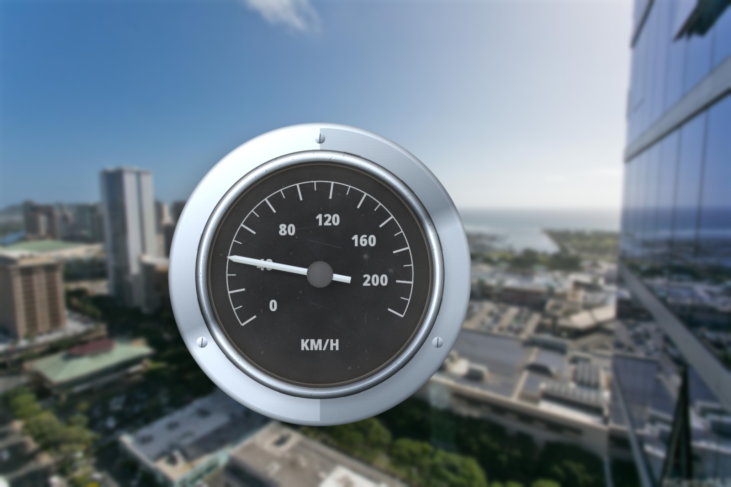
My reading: 40
